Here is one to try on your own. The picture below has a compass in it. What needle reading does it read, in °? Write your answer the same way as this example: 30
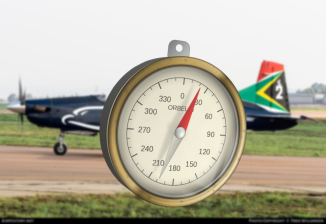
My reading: 20
